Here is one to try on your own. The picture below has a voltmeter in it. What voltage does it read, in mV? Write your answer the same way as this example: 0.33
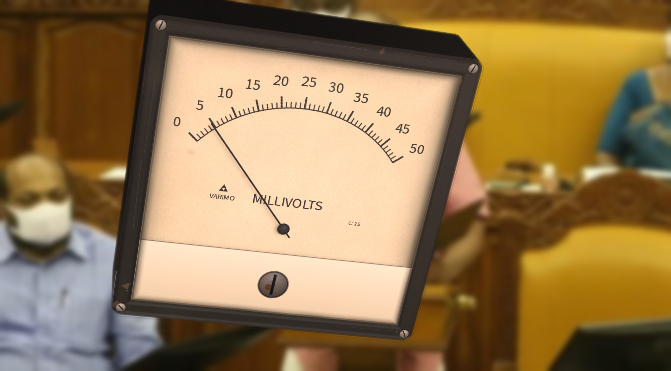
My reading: 5
